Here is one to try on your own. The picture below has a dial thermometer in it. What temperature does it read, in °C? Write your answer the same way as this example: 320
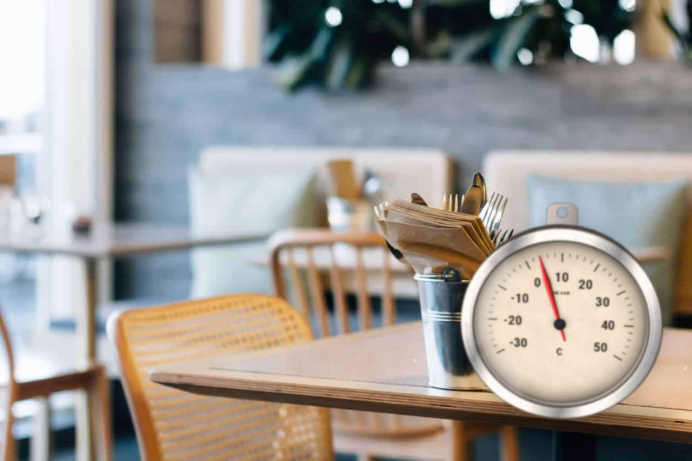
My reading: 4
